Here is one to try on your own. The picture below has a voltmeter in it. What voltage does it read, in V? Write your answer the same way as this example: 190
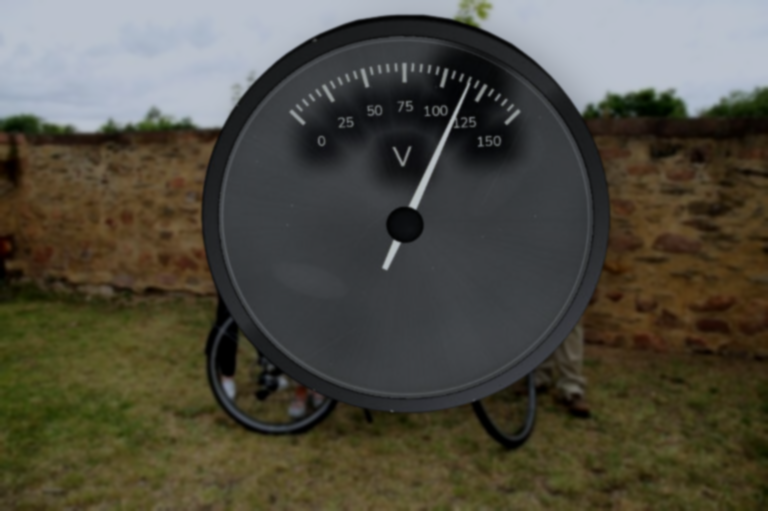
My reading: 115
